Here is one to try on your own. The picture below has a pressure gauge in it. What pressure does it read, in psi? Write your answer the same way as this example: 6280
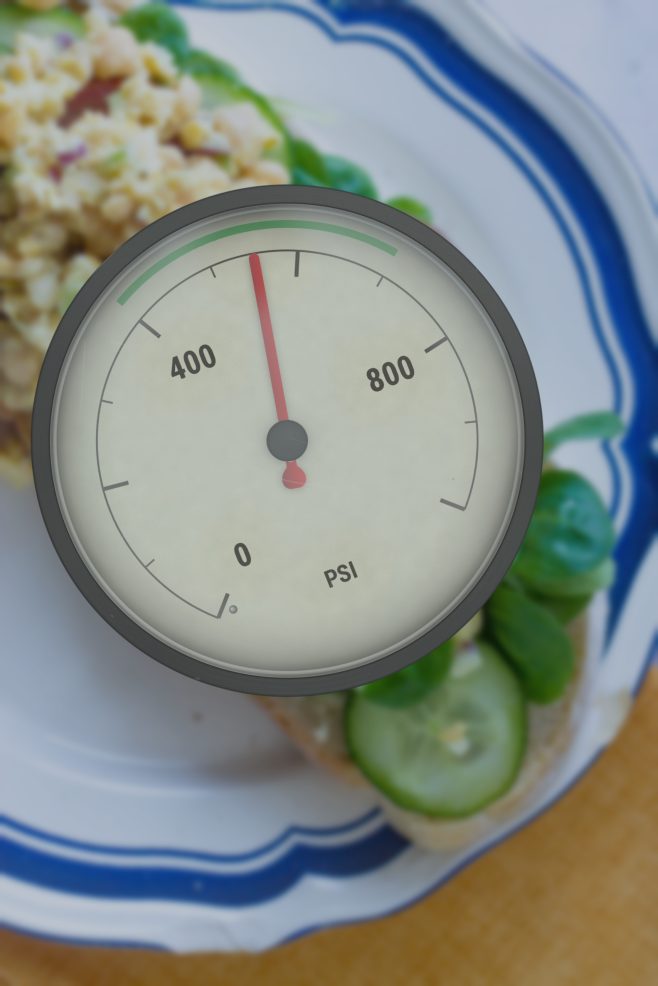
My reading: 550
